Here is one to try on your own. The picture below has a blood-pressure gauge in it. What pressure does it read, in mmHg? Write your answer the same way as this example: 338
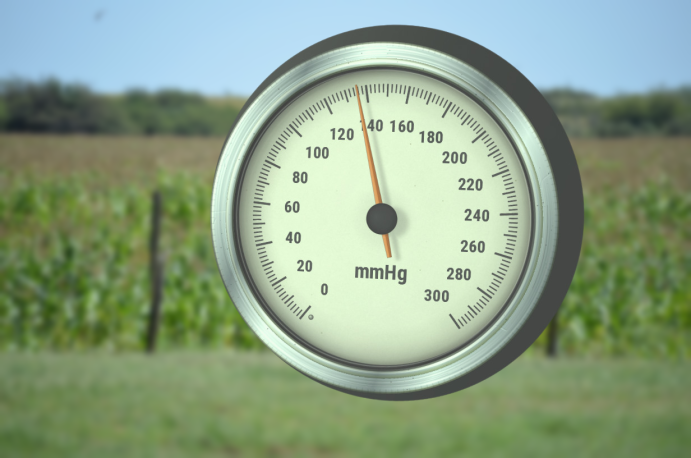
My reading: 136
